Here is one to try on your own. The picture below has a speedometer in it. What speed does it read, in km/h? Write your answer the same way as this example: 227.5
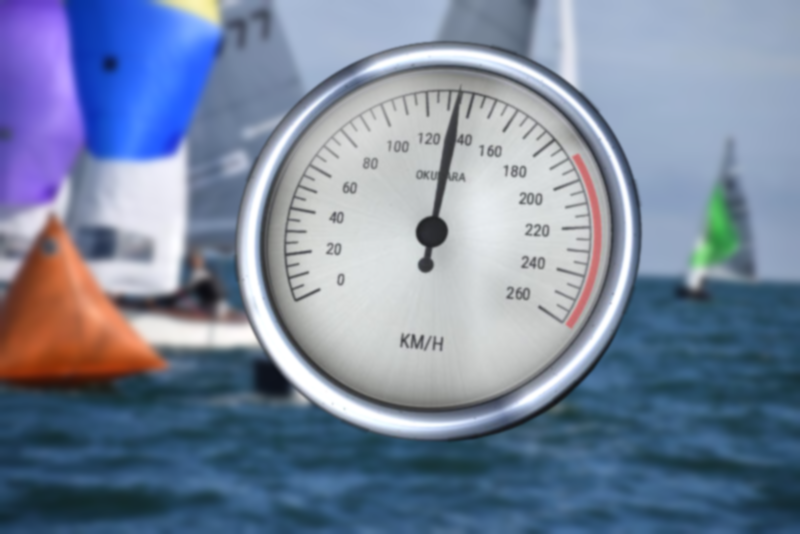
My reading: 135
